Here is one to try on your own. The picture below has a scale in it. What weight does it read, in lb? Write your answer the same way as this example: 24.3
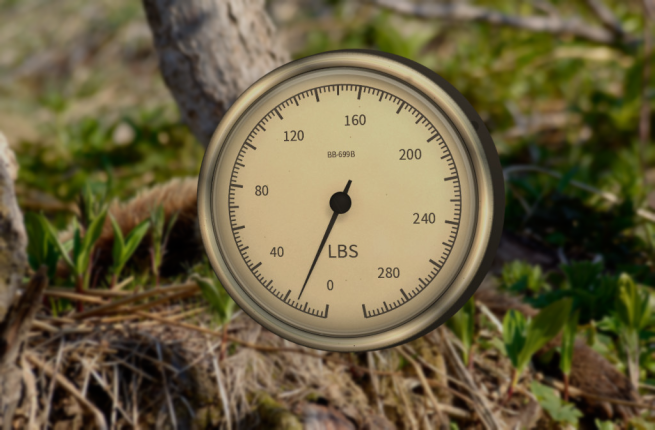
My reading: 14
